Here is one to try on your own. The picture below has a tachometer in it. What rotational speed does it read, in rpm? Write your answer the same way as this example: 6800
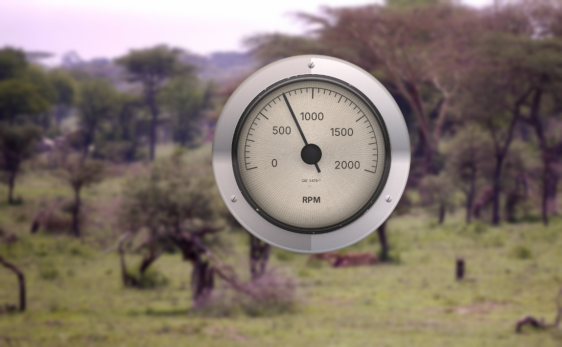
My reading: 750
